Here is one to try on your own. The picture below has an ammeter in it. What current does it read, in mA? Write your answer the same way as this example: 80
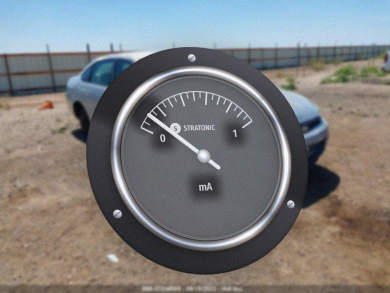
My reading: 0.1
